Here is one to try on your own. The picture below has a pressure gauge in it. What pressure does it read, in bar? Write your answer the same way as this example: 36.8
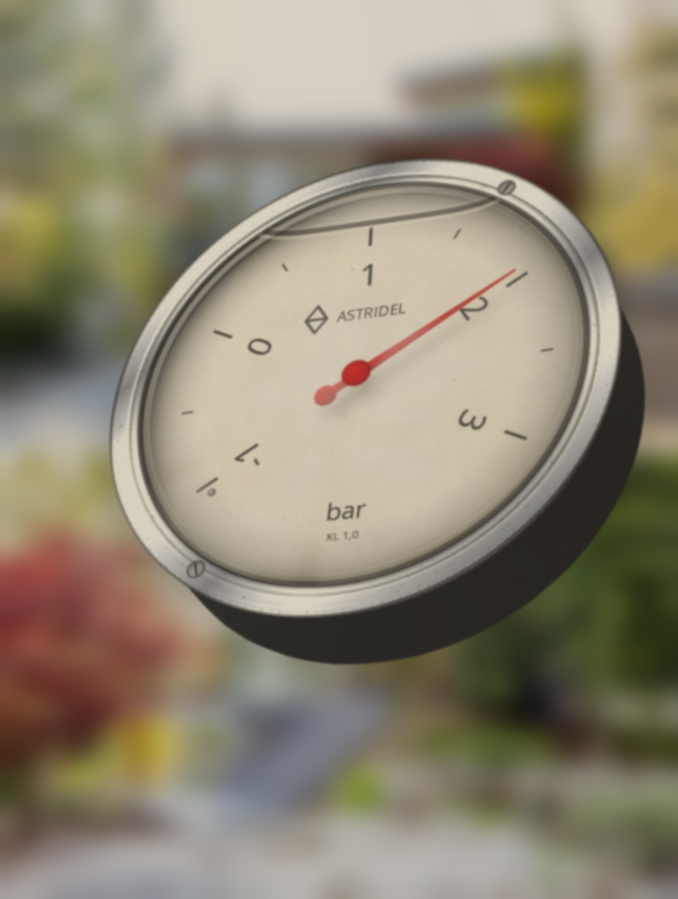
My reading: 2
